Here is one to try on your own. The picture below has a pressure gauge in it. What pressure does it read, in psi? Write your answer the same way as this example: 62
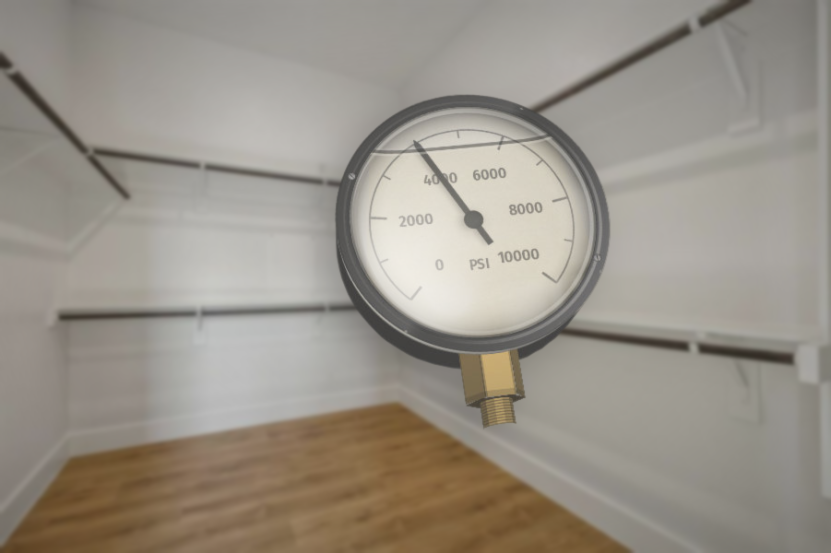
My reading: 4000
